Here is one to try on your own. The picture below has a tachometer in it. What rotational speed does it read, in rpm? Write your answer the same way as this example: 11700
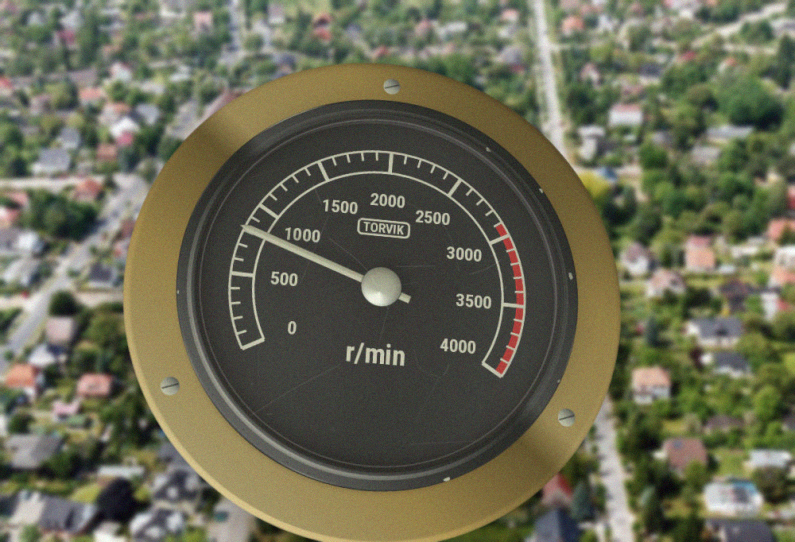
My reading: 800
